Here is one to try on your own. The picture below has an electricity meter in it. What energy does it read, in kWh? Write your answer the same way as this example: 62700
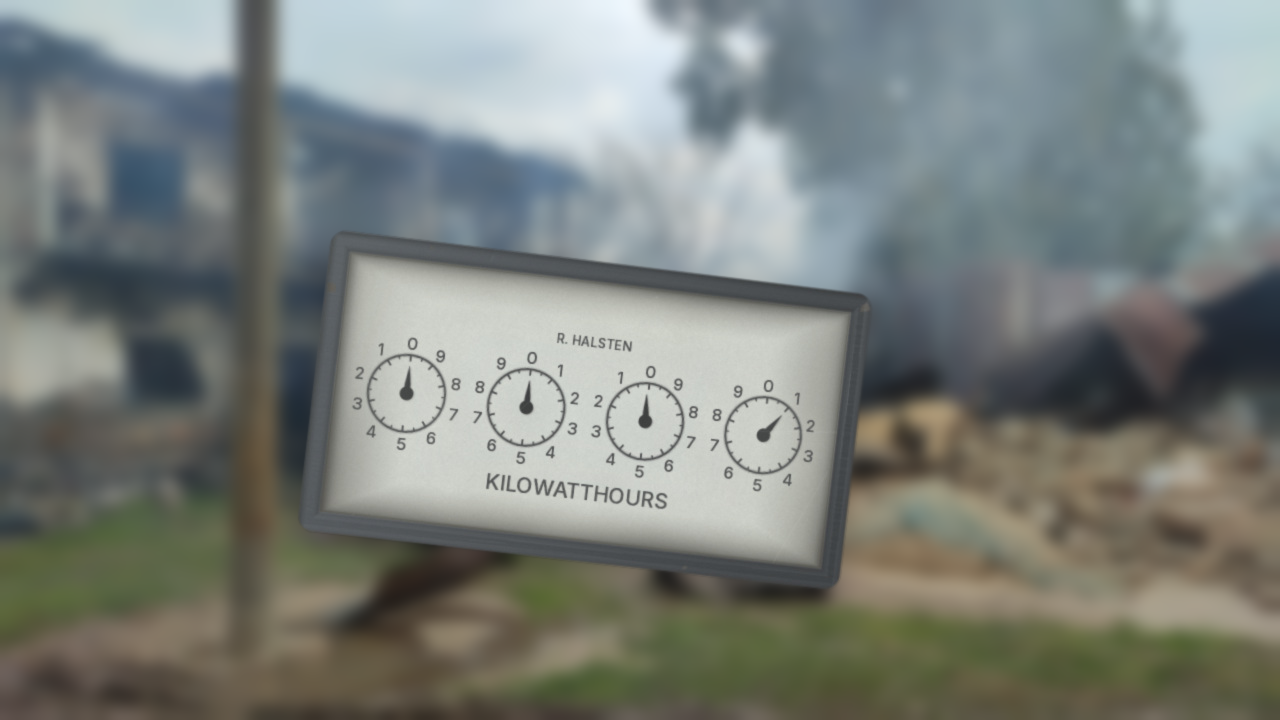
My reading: 1
